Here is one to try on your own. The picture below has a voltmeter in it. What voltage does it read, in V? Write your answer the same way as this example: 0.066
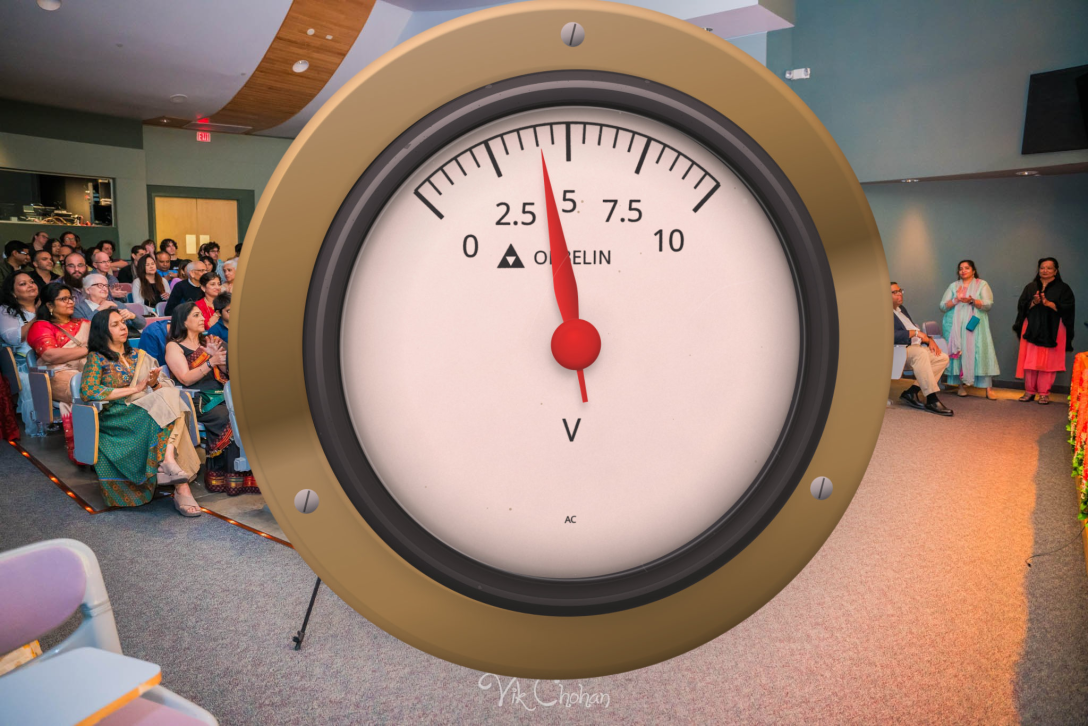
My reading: 4
